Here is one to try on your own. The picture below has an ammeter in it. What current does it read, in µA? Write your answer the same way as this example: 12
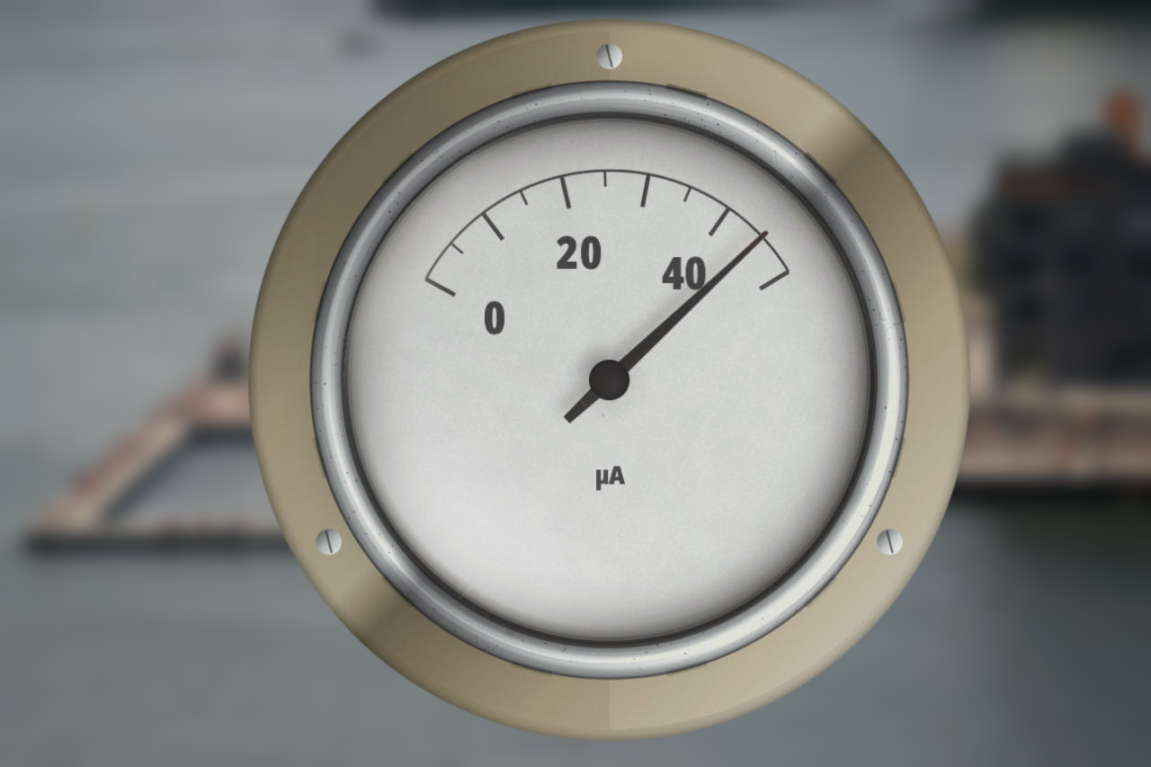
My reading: 45
